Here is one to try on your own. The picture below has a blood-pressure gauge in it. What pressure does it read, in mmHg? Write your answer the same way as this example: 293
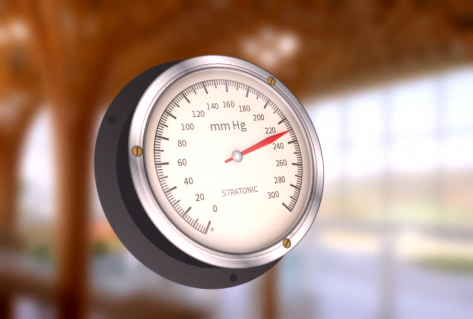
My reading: 230
